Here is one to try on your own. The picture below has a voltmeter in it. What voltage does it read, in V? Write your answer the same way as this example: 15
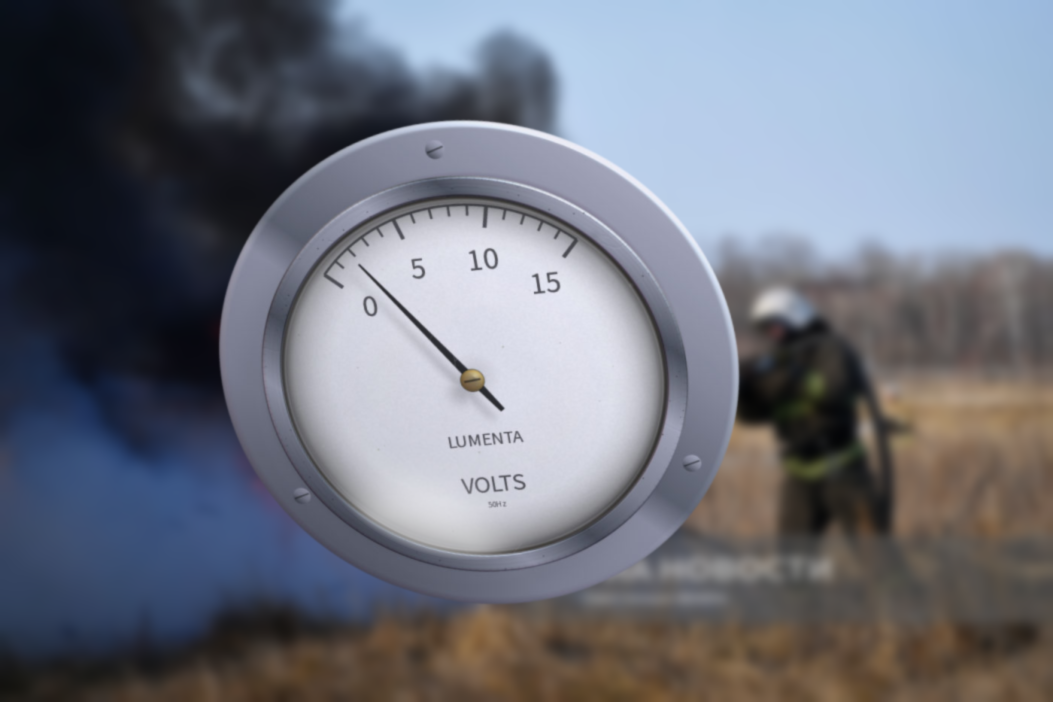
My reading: 2
